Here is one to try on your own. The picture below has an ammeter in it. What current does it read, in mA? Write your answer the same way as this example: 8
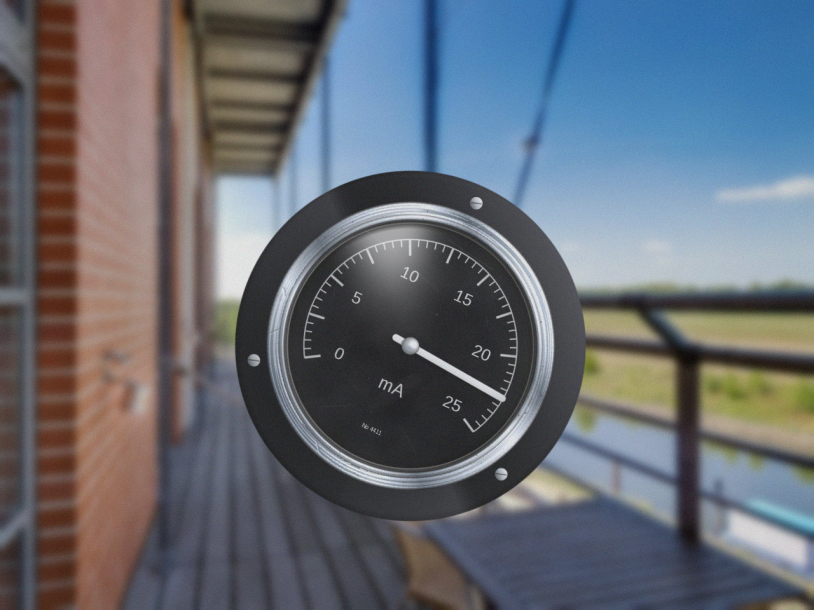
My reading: 22.5
